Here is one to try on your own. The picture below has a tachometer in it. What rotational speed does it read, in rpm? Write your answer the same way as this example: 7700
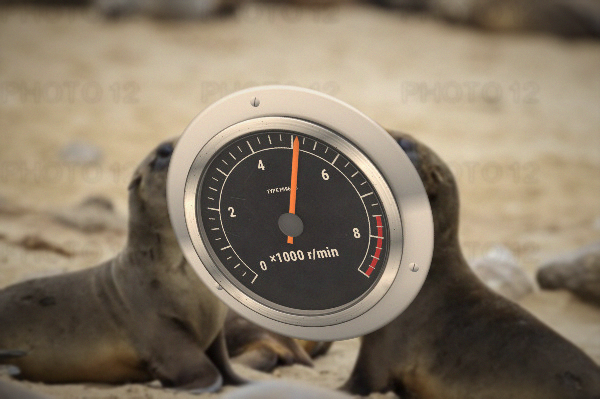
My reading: 5125
